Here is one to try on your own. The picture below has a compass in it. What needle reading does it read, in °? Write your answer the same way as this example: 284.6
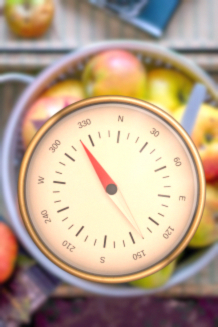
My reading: 320
